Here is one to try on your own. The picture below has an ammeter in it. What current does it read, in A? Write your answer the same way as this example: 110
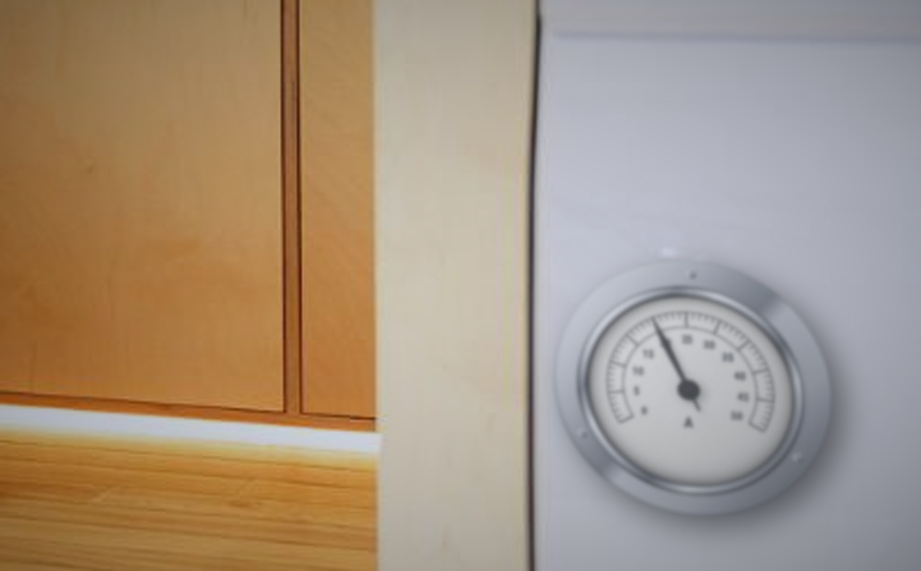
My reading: 20
